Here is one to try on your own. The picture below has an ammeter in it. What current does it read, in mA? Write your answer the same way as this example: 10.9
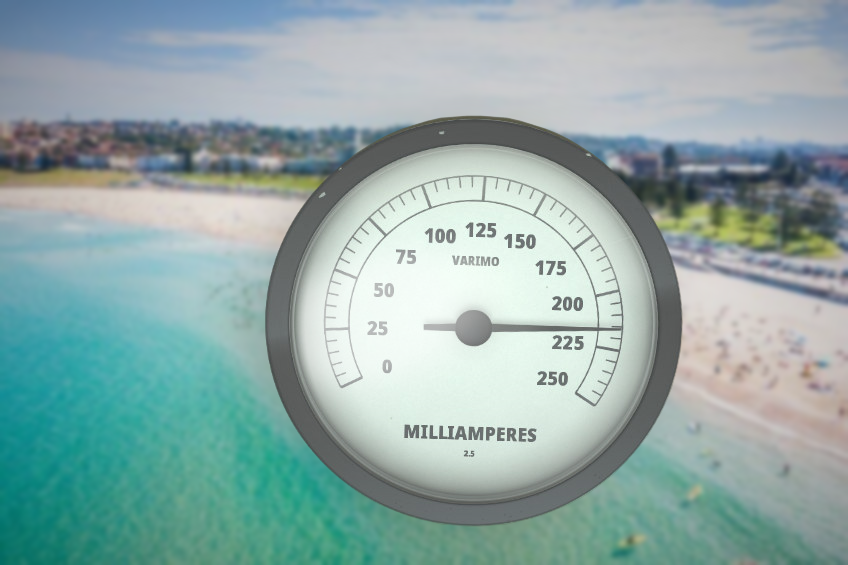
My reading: 215
